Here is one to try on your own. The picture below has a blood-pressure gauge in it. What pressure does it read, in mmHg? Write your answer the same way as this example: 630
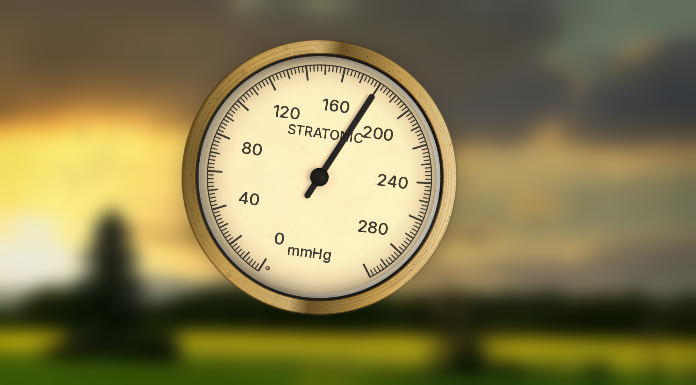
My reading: 180
